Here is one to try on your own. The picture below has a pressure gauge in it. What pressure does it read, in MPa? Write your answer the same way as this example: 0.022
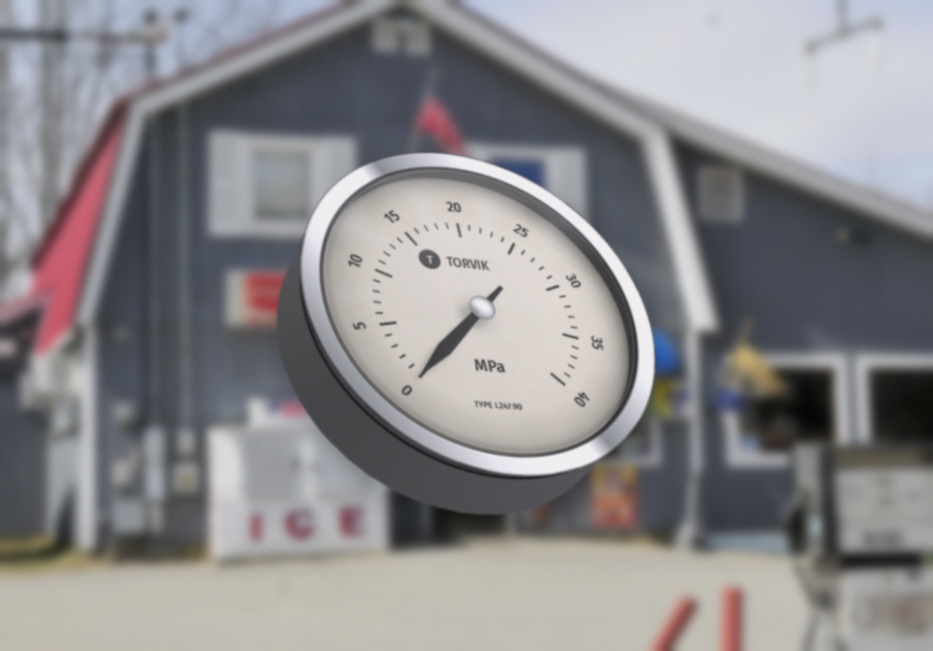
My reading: 0
